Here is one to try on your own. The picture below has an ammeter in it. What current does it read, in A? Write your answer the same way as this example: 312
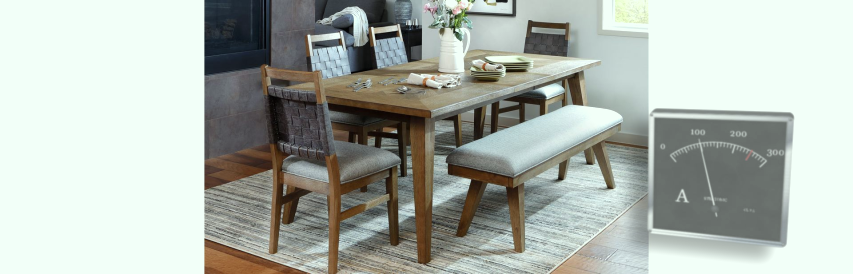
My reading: 100
